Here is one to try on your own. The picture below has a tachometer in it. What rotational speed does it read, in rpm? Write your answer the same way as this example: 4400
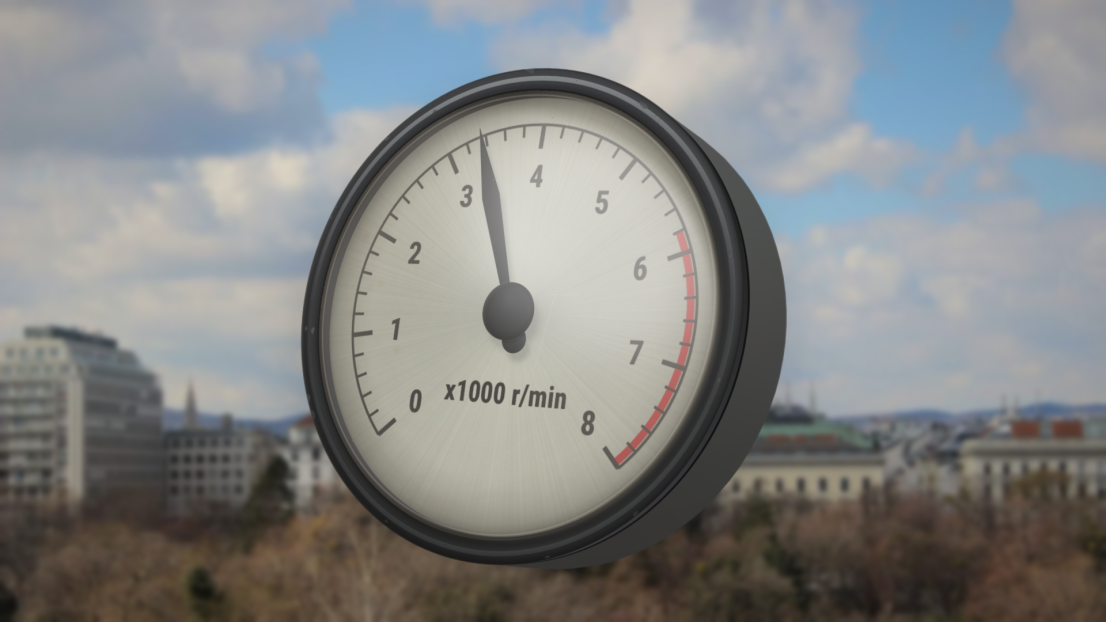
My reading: 3400
